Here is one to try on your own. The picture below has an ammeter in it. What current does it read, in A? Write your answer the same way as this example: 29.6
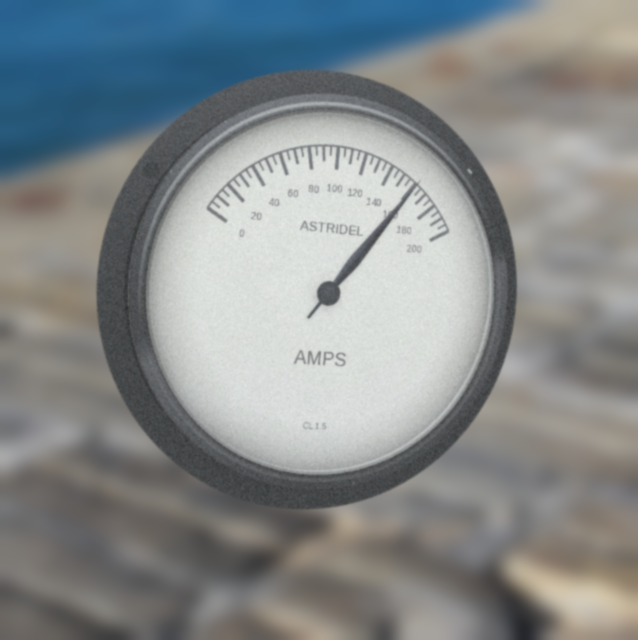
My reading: 160
